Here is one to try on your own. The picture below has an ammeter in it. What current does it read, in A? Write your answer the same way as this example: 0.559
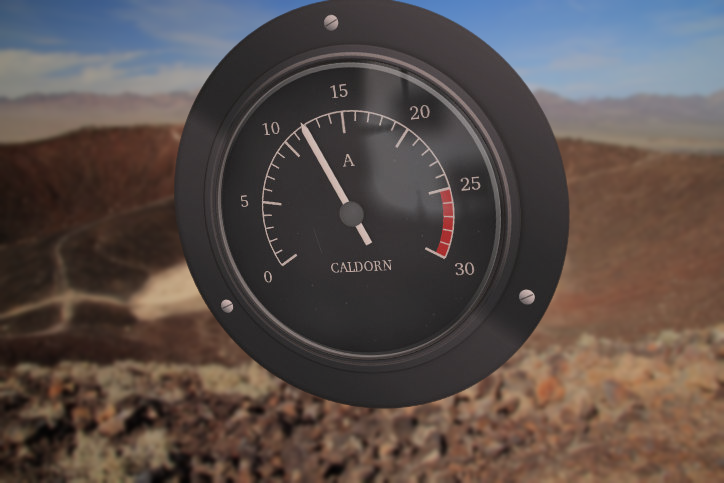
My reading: 12
